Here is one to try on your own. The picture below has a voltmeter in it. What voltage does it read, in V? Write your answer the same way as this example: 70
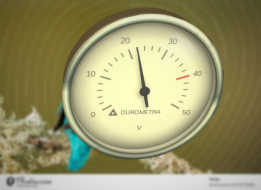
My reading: 22
